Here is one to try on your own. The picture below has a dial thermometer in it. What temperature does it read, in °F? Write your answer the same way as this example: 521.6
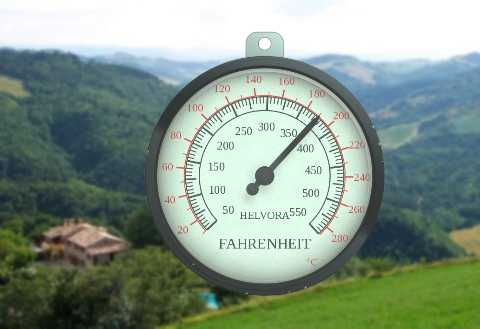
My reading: 375
